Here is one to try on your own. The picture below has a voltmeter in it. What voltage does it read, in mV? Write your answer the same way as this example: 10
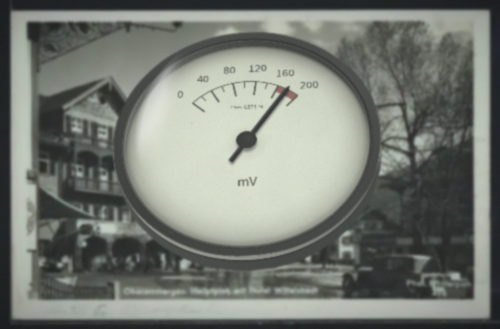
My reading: 180
